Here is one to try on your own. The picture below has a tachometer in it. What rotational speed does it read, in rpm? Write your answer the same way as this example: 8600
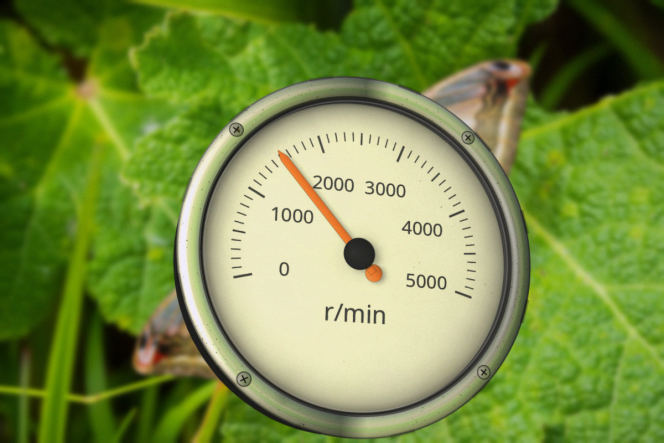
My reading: 1500
